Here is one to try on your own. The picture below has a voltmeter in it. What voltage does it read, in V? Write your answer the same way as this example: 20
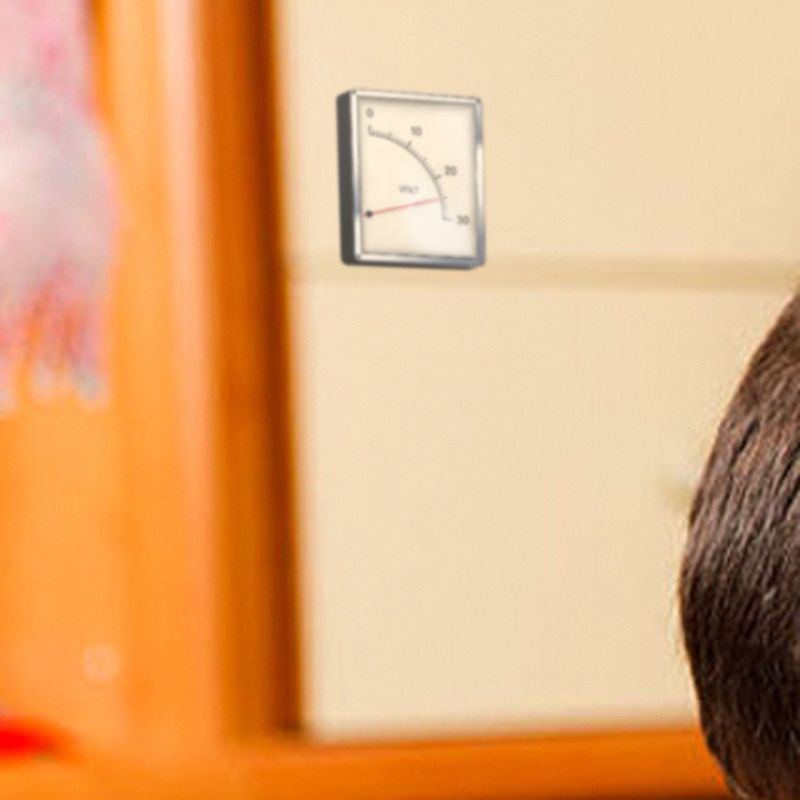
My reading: 25
